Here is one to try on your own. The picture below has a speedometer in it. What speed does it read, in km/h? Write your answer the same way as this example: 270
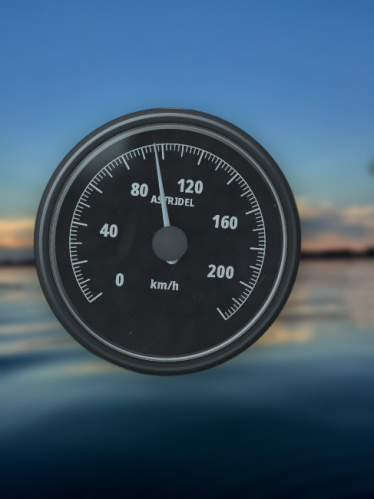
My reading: 96
